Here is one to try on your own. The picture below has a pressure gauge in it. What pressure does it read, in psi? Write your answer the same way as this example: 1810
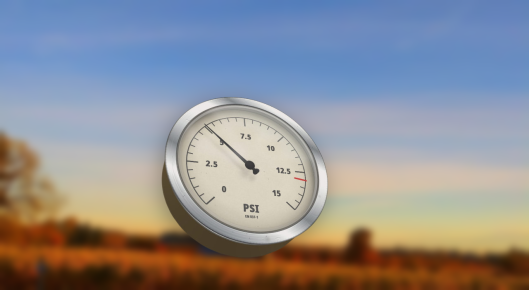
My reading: 5
